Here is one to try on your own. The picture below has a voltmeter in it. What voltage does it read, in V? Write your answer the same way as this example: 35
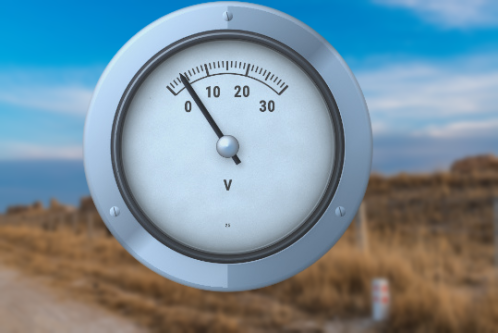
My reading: 4
